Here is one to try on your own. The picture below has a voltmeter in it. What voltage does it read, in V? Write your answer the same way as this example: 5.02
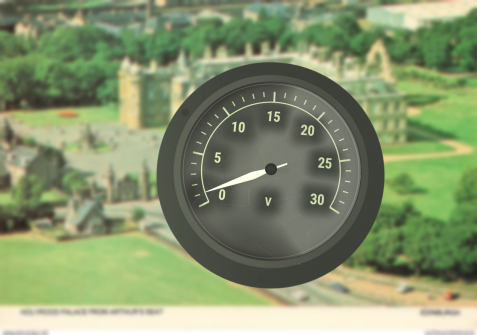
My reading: 1
